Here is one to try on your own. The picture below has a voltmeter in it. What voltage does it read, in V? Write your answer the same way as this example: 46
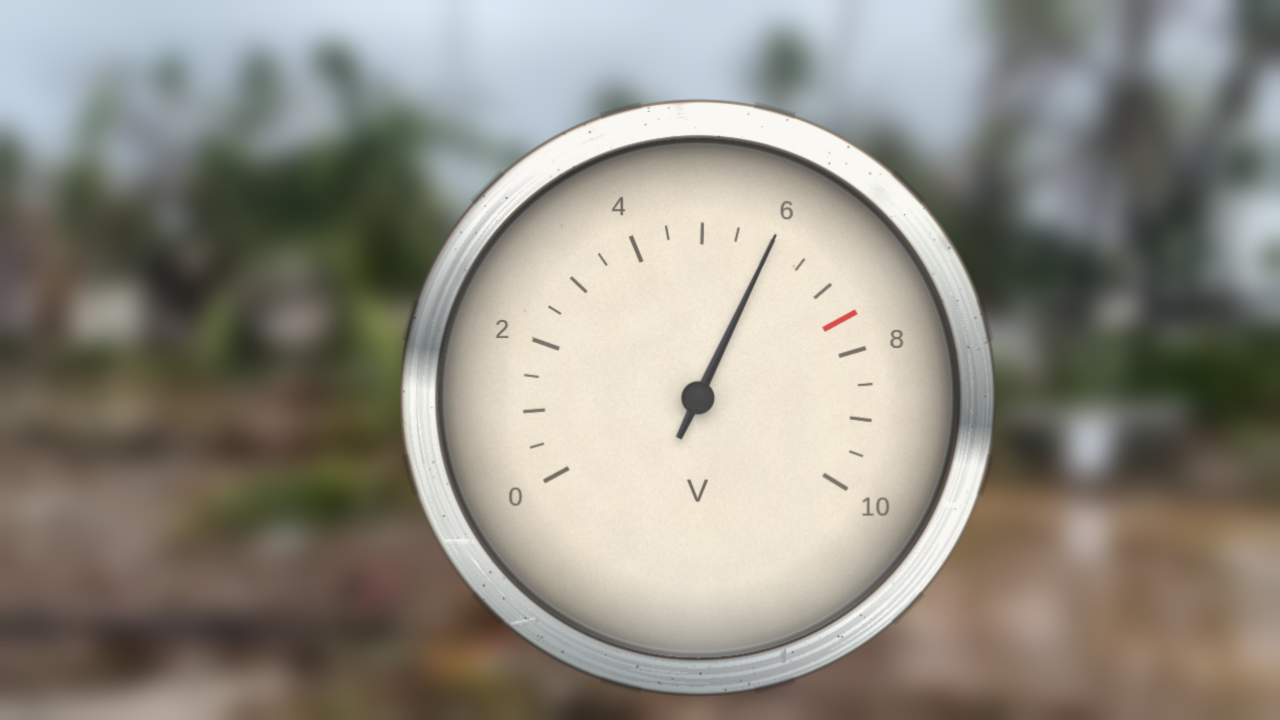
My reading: 6
